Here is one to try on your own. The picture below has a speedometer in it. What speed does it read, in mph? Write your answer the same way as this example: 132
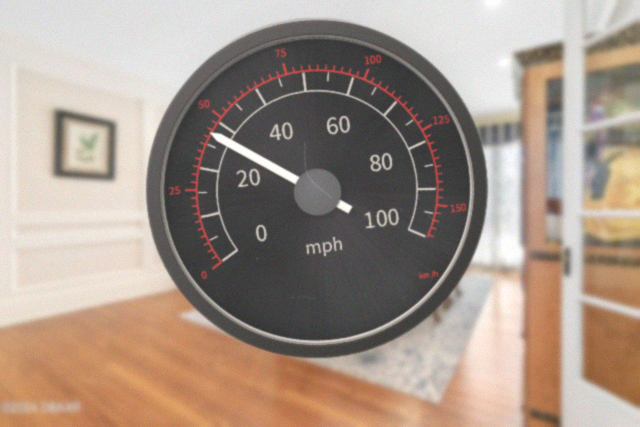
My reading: 27.5
